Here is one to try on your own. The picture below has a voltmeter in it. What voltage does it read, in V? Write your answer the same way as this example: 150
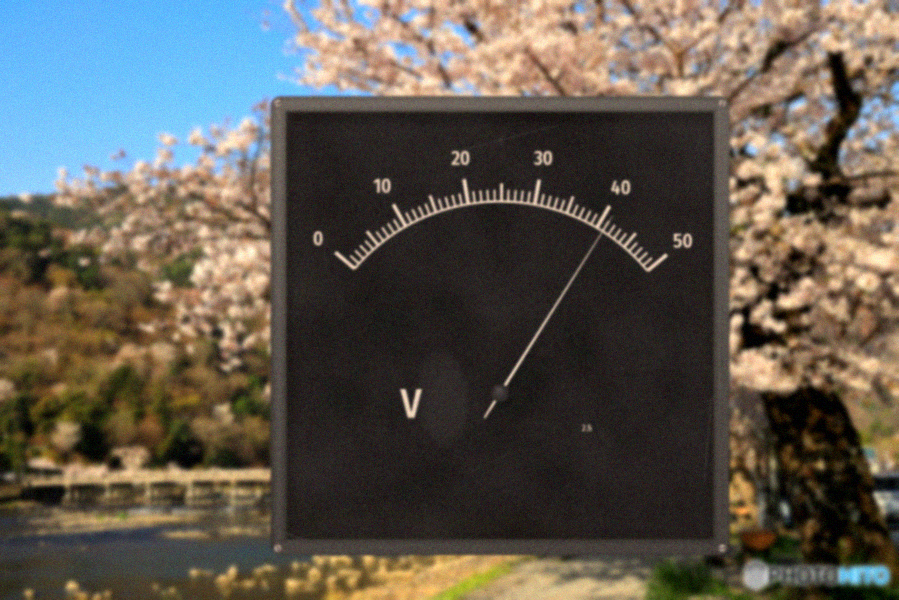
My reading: 41
